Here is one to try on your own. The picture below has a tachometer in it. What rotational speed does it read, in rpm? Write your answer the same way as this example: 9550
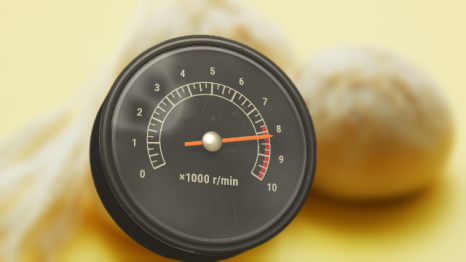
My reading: 8250
